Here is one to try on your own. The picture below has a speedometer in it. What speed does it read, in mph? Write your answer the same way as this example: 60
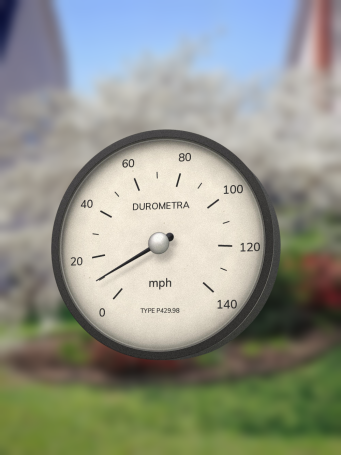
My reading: 10
